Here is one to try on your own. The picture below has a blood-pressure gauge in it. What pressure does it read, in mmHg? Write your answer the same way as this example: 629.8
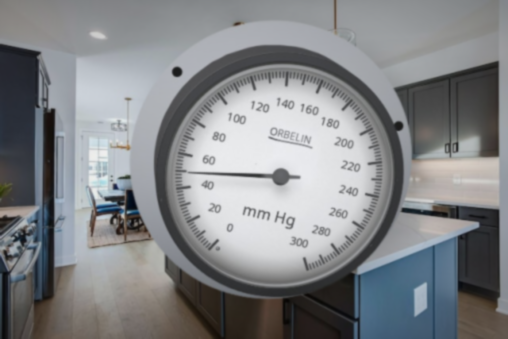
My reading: 50
